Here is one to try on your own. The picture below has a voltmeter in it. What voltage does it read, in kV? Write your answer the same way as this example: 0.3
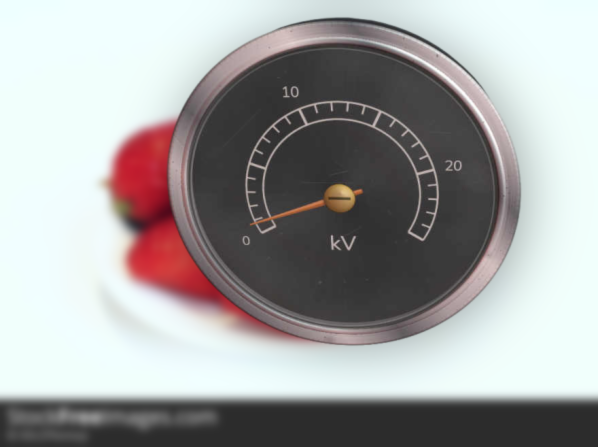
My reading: 1
